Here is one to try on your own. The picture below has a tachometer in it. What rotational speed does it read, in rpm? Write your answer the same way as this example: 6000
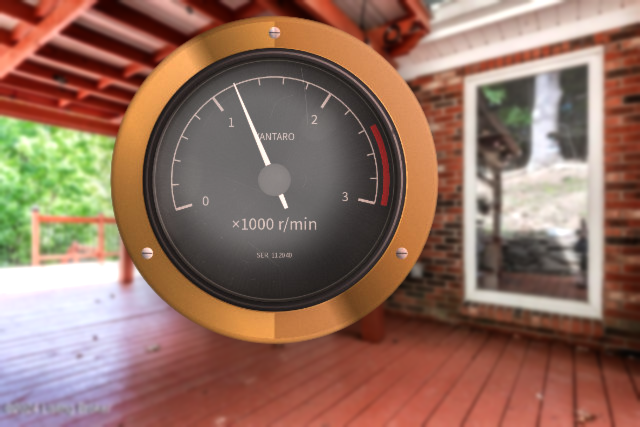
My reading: 1200
